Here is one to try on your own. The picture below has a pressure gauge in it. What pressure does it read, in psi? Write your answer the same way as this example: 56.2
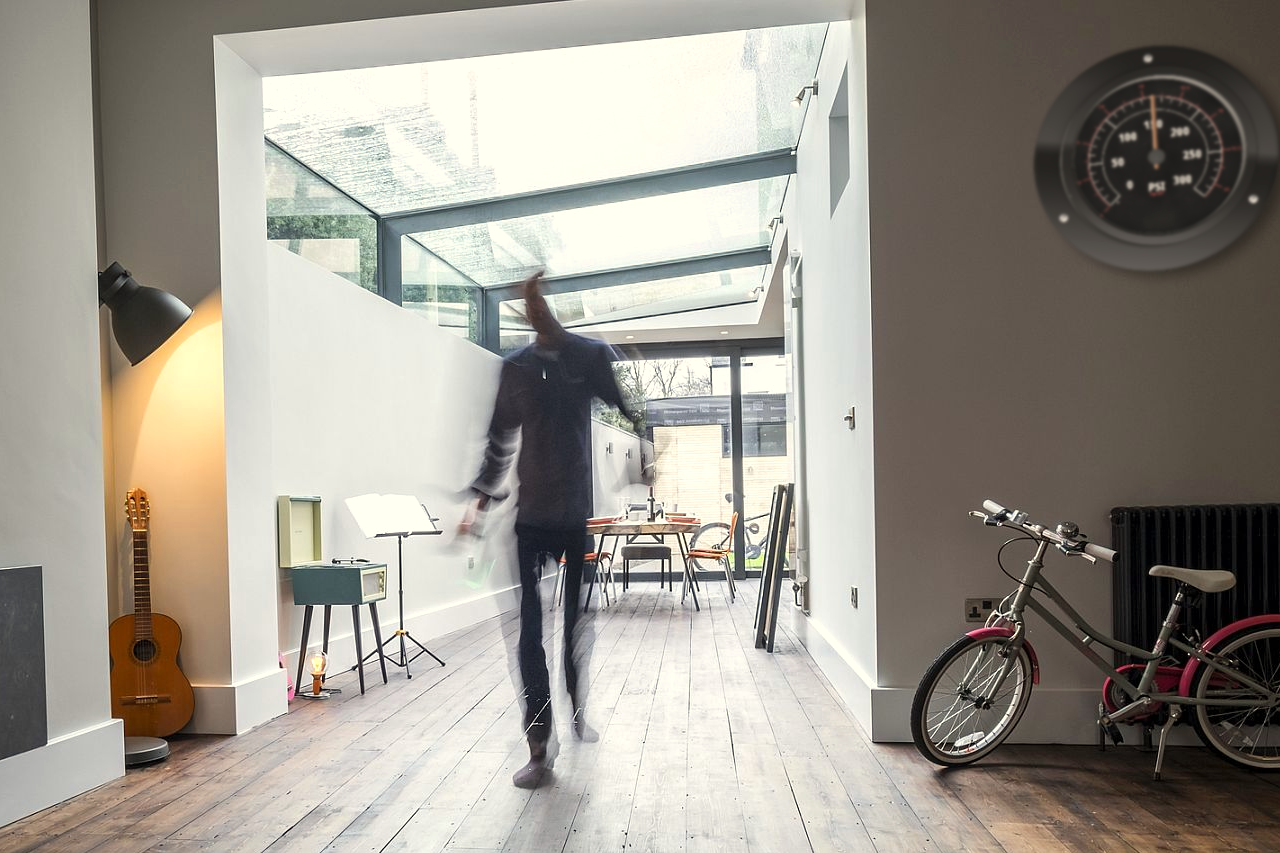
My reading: 150
